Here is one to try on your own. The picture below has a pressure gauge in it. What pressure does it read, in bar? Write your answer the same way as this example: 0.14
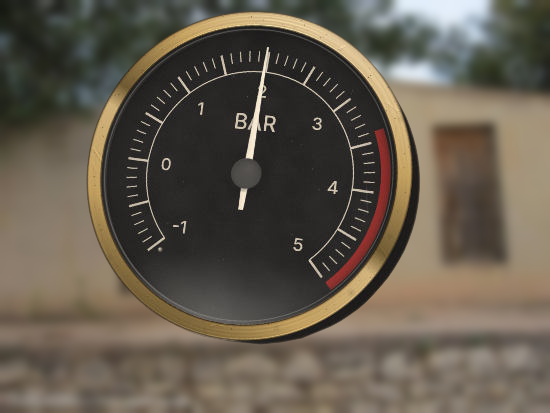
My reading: 2
